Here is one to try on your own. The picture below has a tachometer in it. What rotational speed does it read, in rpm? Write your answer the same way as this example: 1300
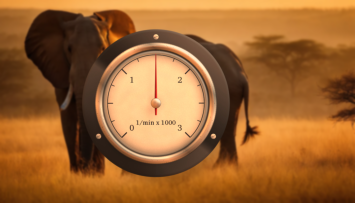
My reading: 1500
